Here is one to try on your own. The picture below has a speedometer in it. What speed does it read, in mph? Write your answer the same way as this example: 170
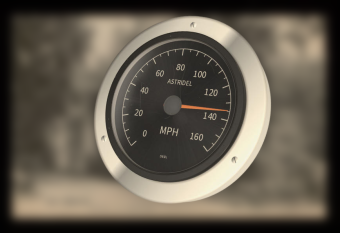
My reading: 135
